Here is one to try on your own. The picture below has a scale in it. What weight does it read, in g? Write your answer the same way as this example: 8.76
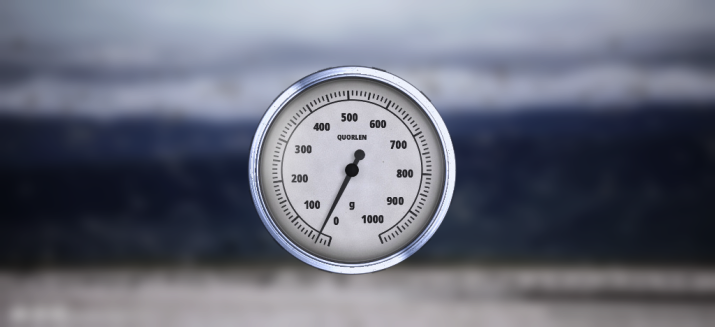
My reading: 30
